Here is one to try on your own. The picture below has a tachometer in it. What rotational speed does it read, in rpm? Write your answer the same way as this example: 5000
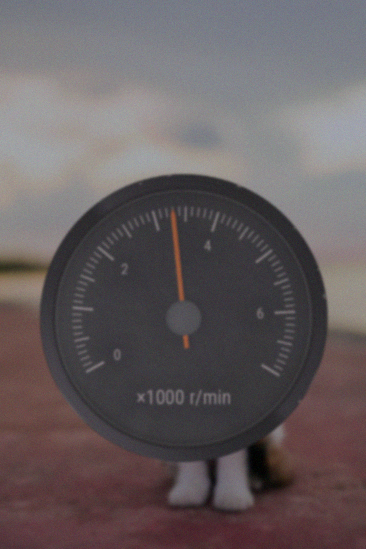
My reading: 3300
